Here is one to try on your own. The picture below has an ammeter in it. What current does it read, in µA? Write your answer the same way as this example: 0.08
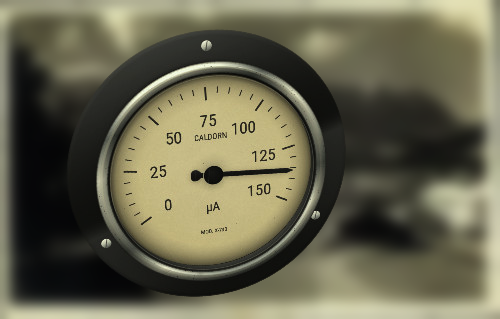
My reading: 135
